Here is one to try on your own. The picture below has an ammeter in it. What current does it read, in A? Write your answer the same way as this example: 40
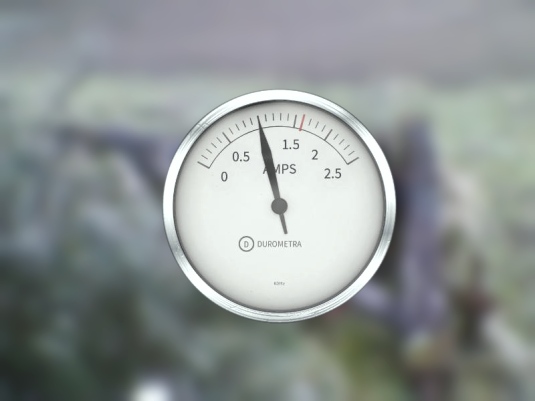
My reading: 1
